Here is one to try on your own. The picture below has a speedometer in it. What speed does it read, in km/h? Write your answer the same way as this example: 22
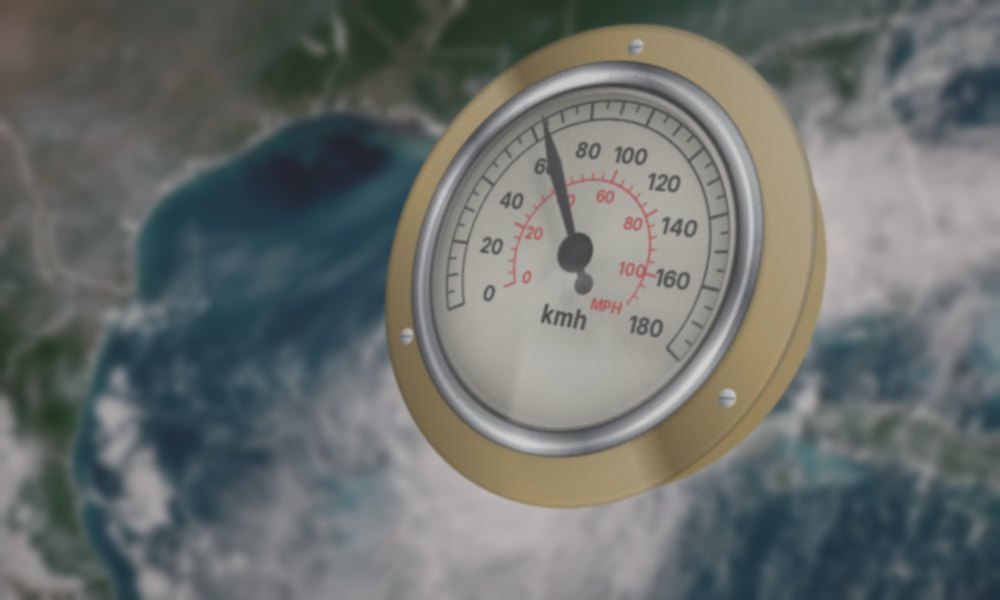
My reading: 65
